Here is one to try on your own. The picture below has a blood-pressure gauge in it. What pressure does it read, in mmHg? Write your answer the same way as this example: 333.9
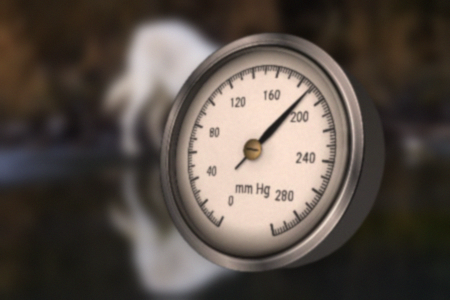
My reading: 190
